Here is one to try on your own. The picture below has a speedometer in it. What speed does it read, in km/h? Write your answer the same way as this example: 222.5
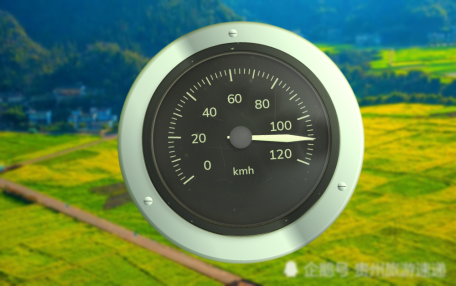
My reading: 110
